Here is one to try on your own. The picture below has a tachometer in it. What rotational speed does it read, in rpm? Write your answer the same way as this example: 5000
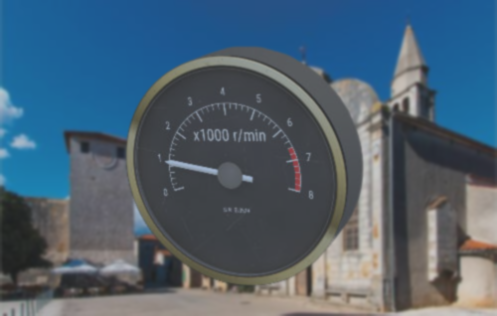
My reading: 1000
